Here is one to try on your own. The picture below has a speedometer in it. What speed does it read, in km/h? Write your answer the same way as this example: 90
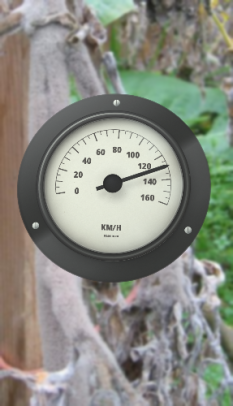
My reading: 130
